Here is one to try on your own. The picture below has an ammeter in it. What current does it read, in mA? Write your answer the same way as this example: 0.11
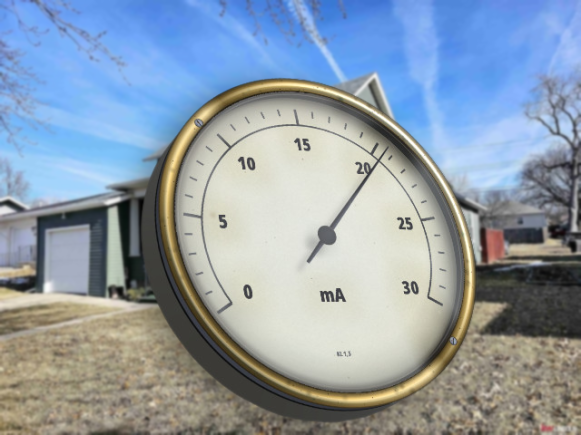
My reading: 20.5
